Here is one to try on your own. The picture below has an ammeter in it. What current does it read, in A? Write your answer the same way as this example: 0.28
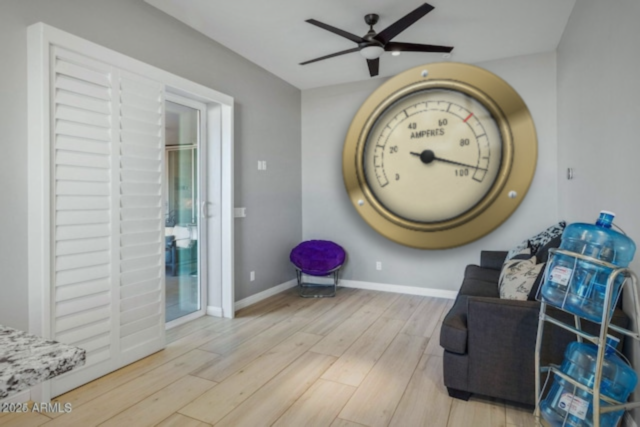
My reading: 95
